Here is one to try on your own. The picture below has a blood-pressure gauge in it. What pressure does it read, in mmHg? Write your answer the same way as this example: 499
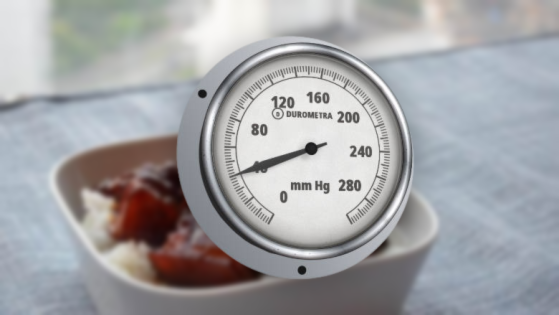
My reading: 40
